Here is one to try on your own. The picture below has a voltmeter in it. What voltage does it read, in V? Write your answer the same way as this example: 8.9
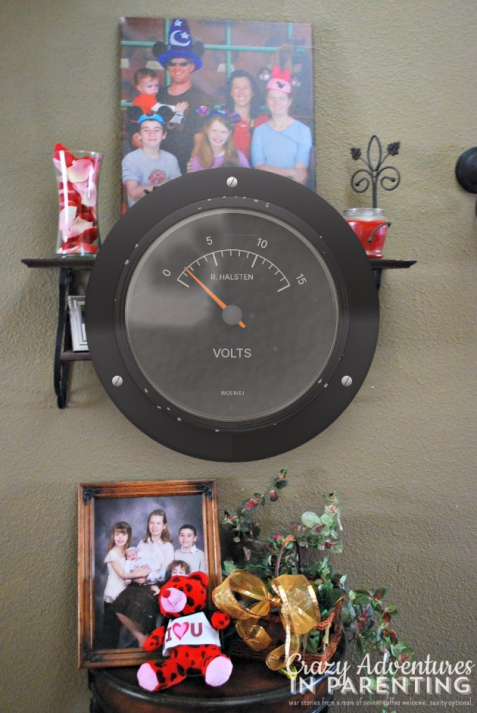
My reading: 1.5
